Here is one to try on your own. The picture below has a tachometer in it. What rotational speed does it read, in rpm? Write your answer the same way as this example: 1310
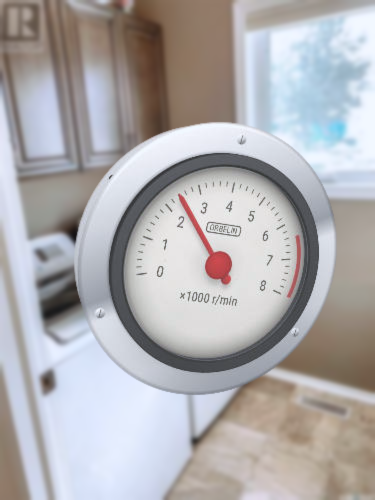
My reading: 2400
